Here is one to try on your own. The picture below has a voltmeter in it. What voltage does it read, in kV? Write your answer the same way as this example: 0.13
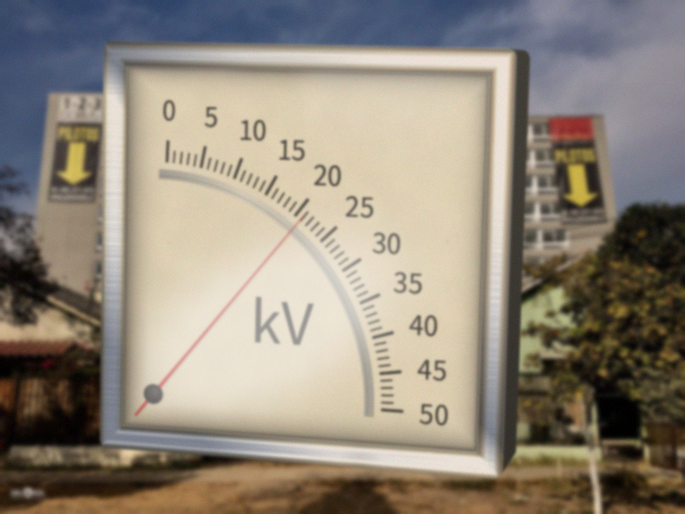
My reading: 21
